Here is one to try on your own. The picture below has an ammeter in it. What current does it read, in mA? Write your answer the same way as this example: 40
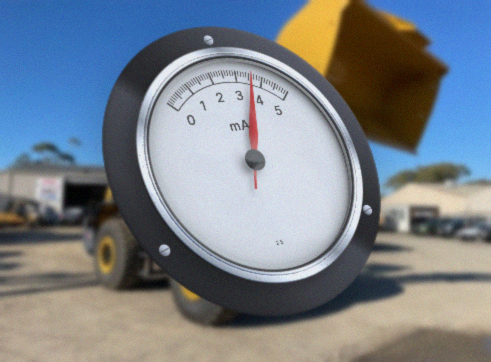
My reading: 3.5
